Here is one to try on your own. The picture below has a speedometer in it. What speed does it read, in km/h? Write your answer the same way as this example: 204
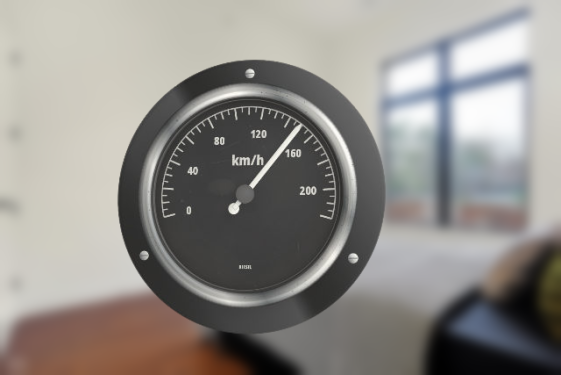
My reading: 150
